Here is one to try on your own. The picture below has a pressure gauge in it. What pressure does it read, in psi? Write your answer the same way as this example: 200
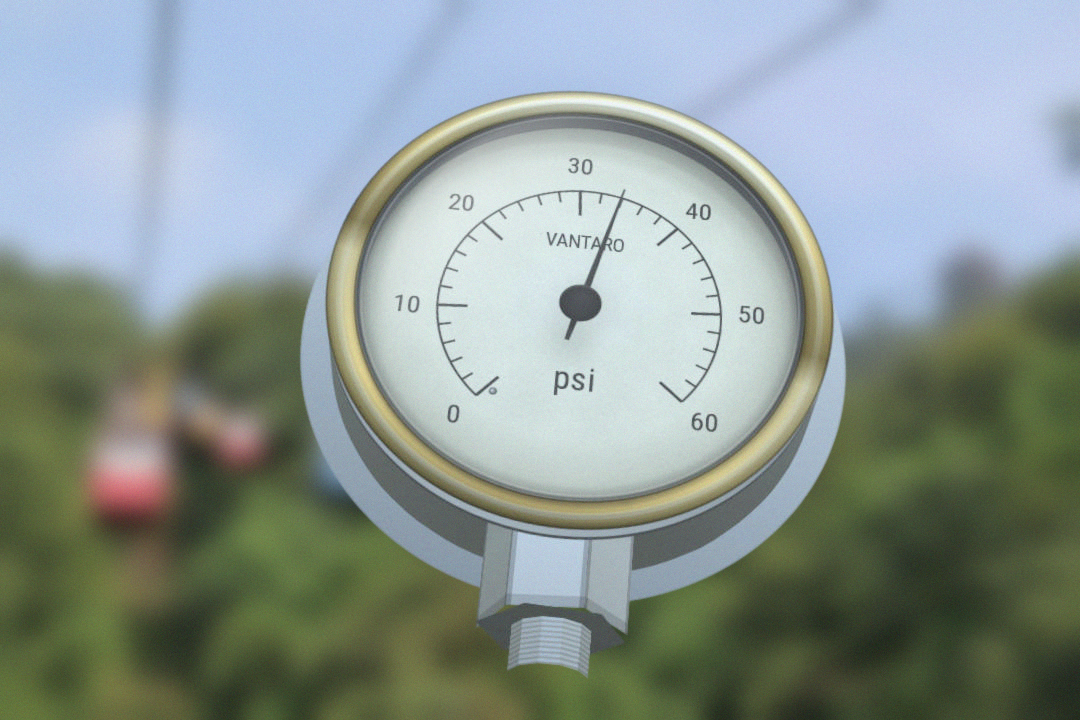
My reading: 34
